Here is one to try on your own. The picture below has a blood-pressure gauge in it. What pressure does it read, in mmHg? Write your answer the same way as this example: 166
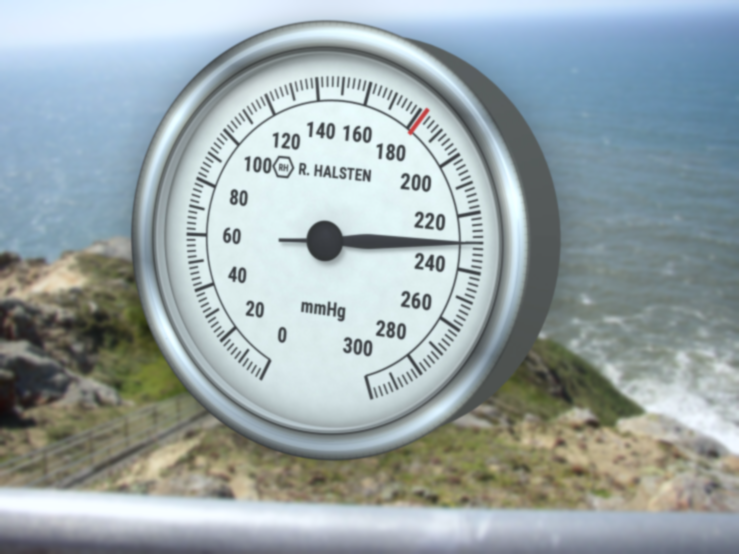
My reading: 230
